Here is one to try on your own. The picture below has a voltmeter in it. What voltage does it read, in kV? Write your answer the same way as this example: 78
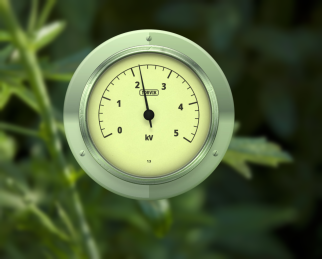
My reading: 2.2
